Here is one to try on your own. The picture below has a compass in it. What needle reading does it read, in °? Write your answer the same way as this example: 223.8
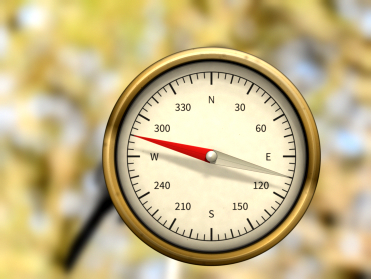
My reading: 285
